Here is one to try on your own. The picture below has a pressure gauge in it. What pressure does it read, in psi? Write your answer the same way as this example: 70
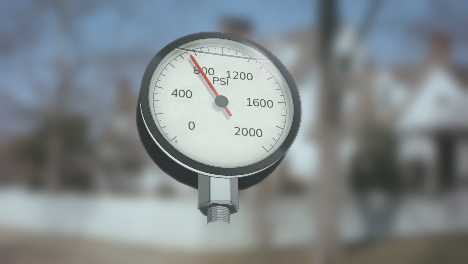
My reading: 750
